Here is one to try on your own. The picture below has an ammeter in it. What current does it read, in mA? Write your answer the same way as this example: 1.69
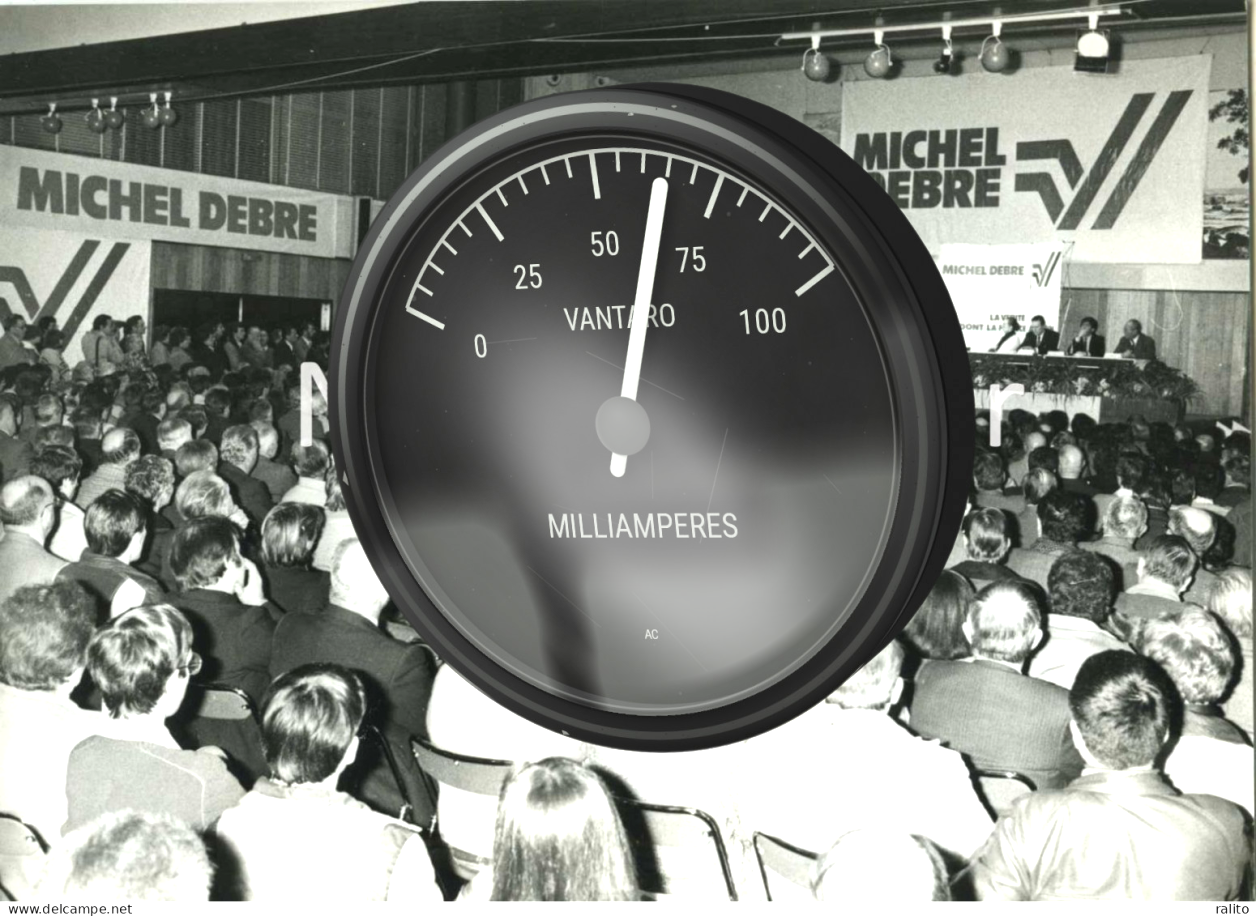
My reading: 65
